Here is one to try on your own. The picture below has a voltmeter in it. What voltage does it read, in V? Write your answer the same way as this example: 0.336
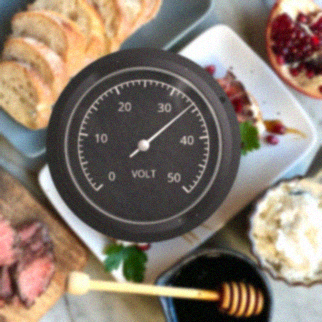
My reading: 34
